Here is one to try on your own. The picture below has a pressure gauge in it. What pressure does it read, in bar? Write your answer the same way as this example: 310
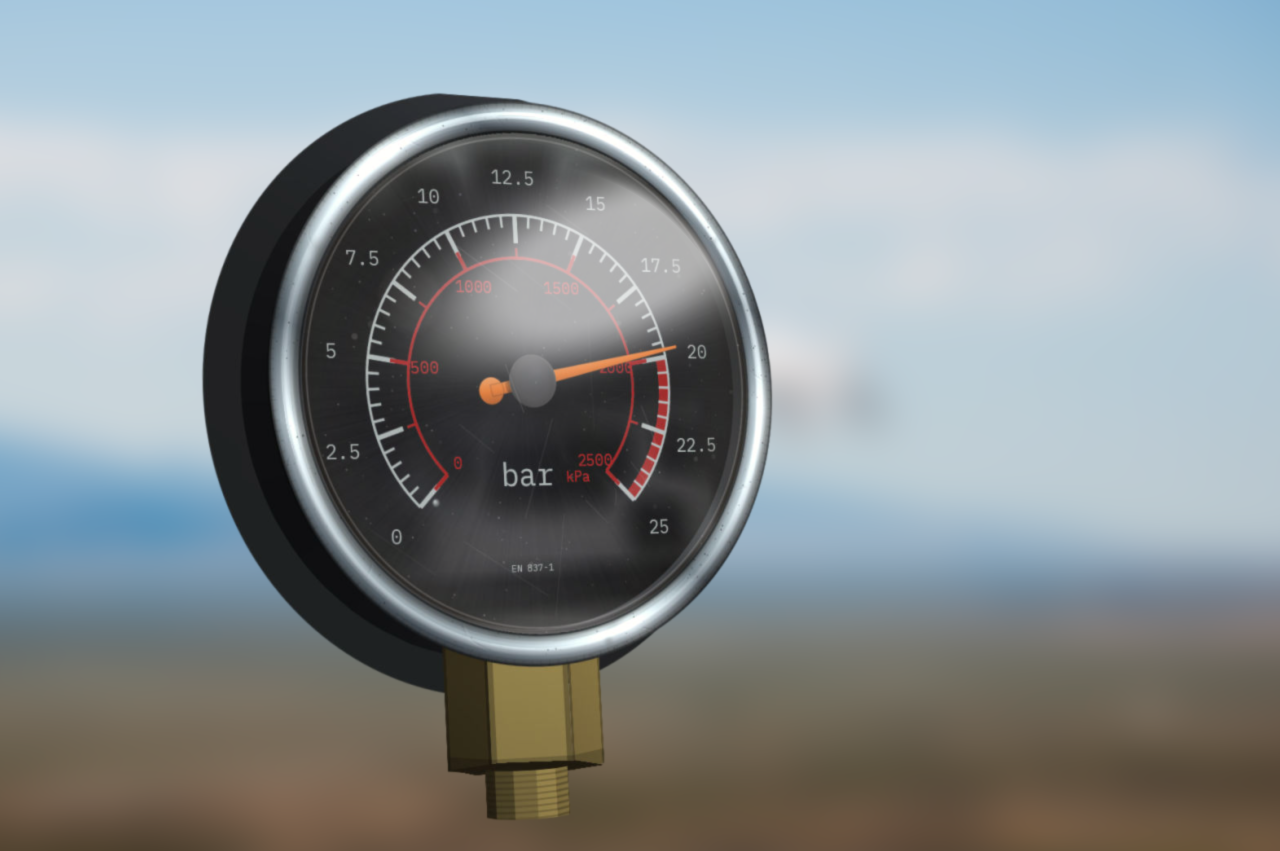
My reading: 19.75
